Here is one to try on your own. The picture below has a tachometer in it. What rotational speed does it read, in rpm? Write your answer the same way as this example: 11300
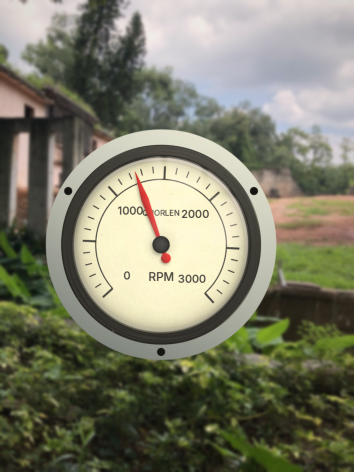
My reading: 1250
